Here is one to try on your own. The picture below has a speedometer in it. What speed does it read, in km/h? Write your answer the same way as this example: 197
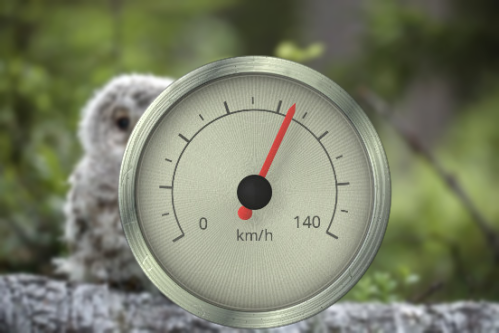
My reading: 85
